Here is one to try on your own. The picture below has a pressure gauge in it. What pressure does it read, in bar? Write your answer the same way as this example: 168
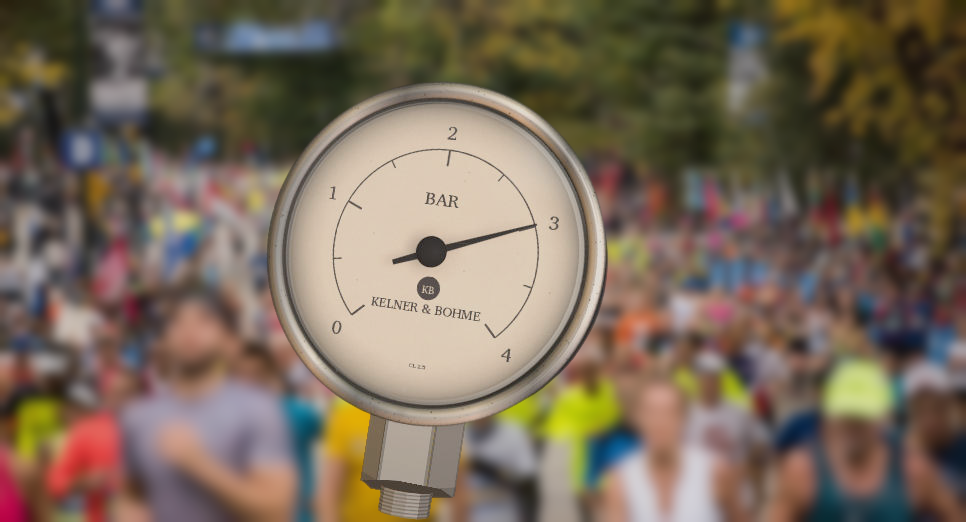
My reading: 3
